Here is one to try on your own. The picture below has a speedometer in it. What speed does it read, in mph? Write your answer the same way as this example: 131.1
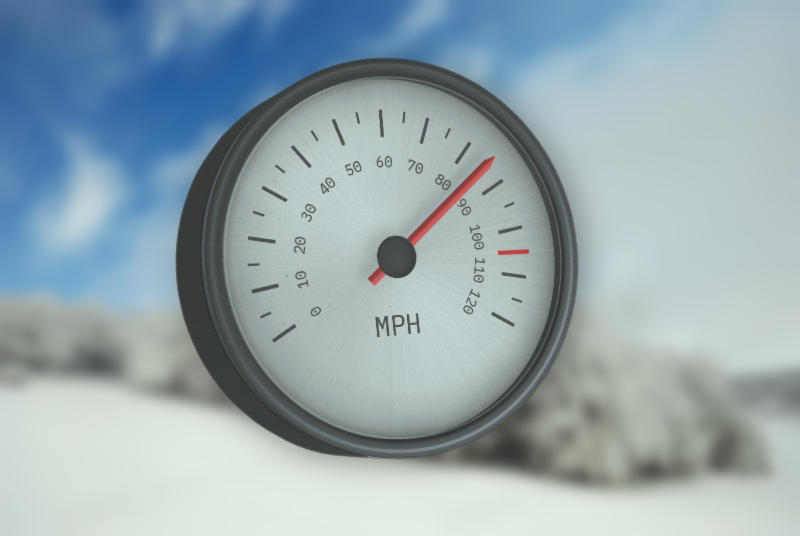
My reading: 85
